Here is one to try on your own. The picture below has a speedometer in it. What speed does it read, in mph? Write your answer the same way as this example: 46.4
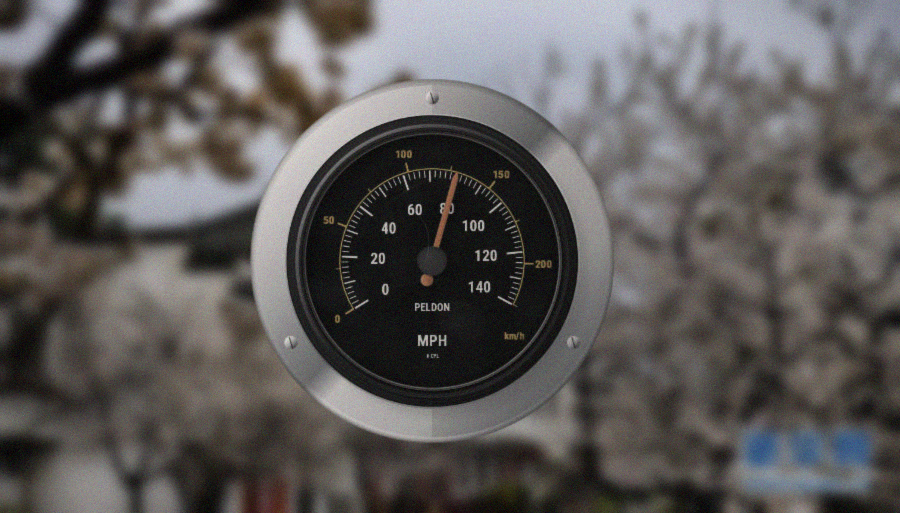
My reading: 80
